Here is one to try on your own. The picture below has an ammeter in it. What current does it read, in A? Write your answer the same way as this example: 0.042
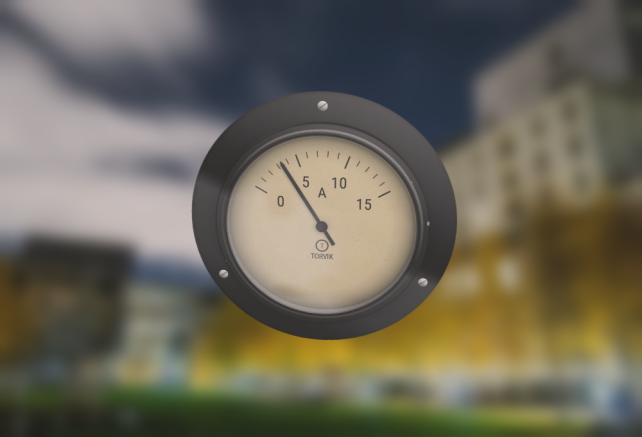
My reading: 3.5
